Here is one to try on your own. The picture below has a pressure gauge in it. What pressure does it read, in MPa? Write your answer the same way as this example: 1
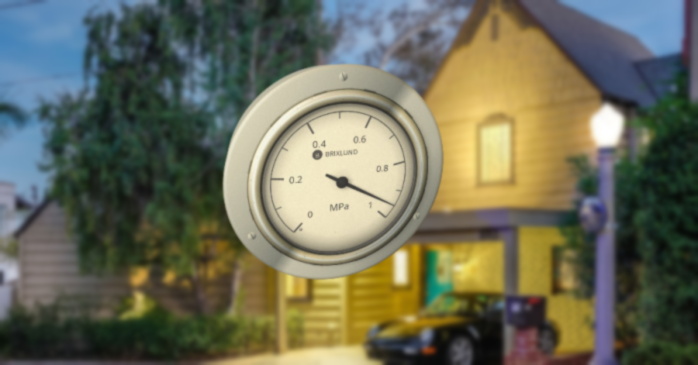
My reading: 0.95
